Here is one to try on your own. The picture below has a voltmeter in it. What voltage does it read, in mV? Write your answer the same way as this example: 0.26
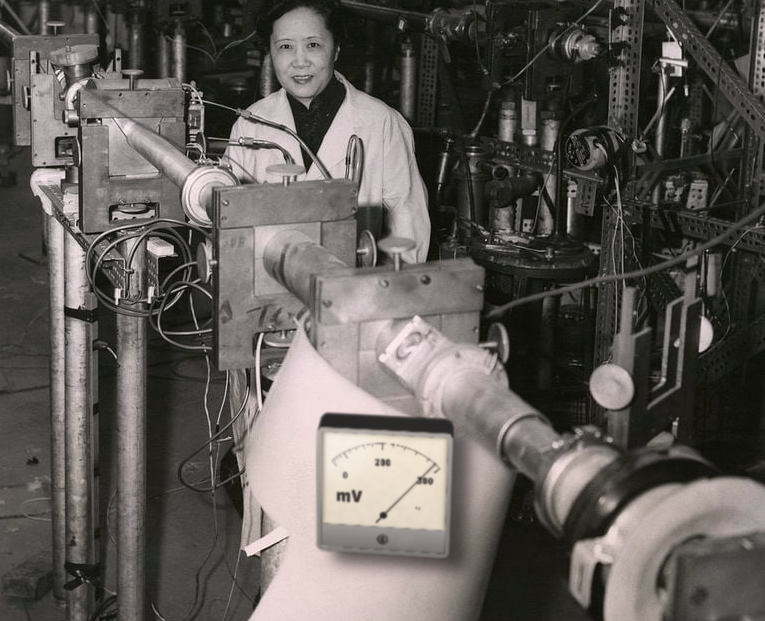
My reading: 290
